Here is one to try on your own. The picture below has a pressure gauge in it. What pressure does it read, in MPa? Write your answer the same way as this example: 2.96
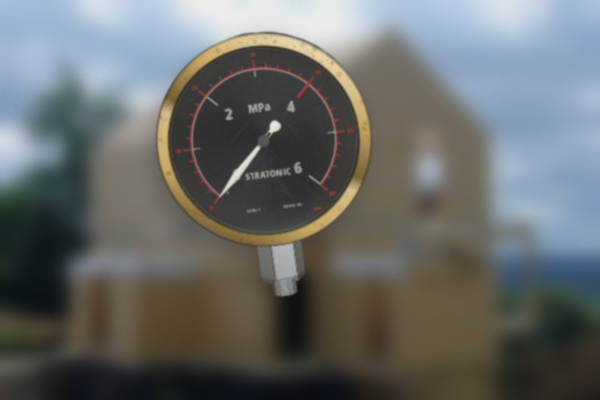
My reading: 0
